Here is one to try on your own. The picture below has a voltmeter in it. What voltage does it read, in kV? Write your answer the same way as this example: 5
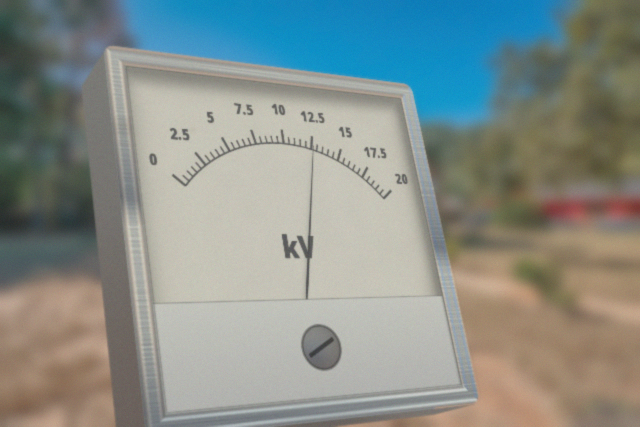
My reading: 12.5
